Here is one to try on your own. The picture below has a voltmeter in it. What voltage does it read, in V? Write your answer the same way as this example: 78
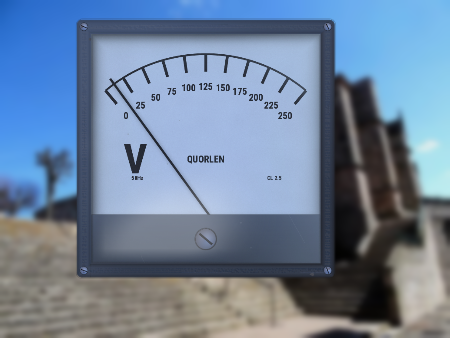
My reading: 12.5
